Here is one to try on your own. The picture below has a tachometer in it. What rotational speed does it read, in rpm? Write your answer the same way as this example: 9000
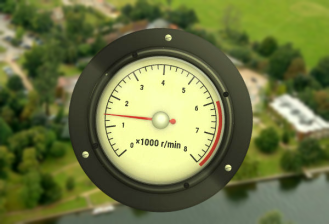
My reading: 1400
